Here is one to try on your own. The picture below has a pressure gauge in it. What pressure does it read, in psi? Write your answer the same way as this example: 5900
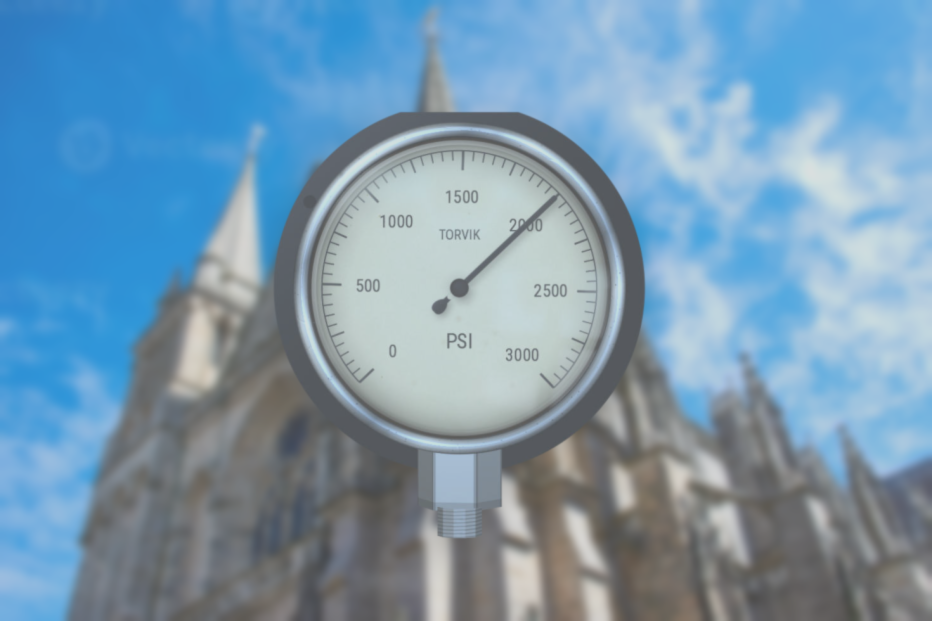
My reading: 2000
